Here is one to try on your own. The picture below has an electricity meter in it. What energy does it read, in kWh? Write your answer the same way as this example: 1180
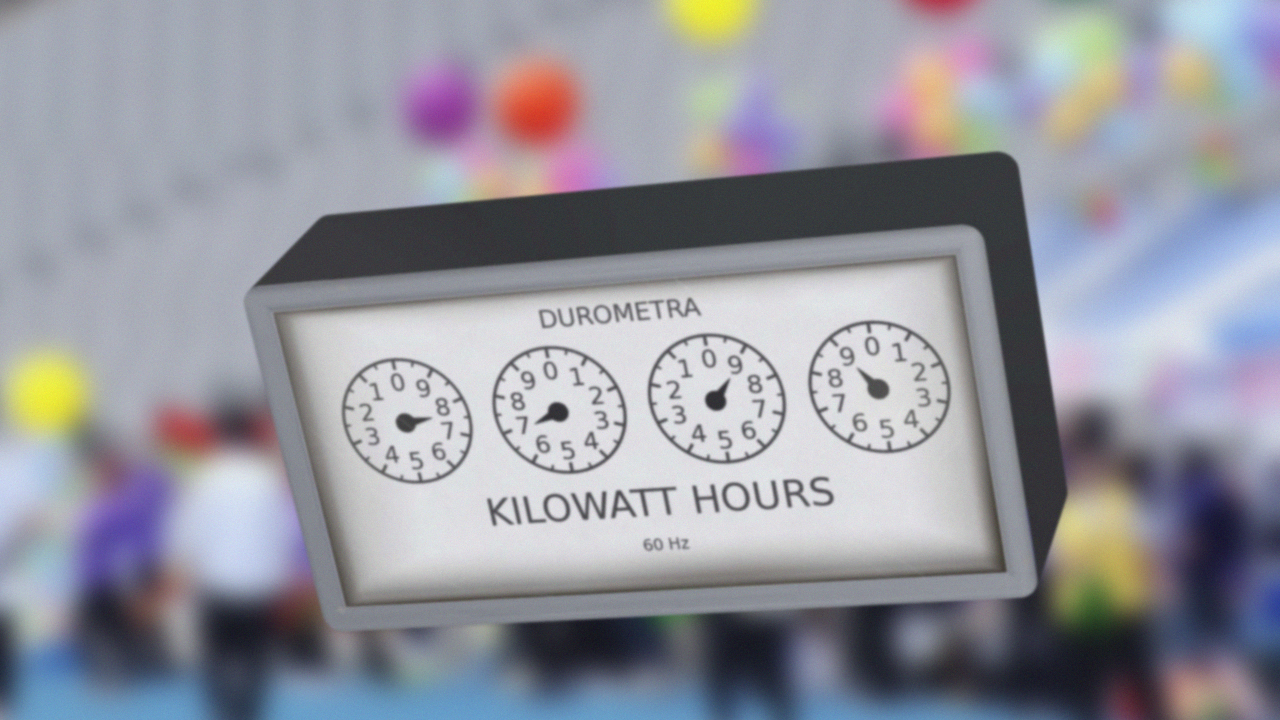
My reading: 7689
